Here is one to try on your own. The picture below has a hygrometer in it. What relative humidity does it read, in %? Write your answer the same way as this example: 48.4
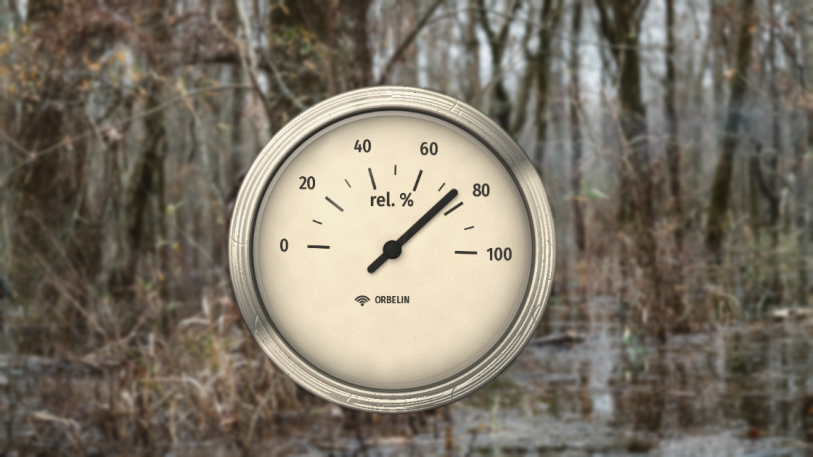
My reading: 75
